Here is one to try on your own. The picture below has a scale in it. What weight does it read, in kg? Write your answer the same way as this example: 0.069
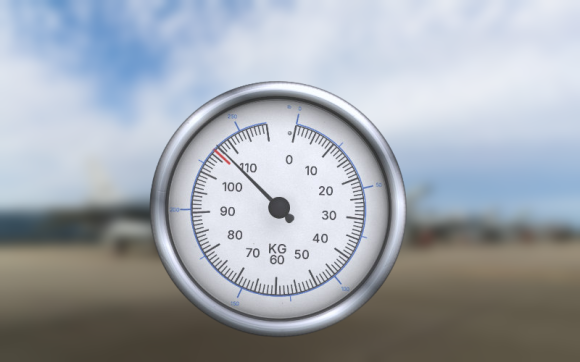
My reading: 107
